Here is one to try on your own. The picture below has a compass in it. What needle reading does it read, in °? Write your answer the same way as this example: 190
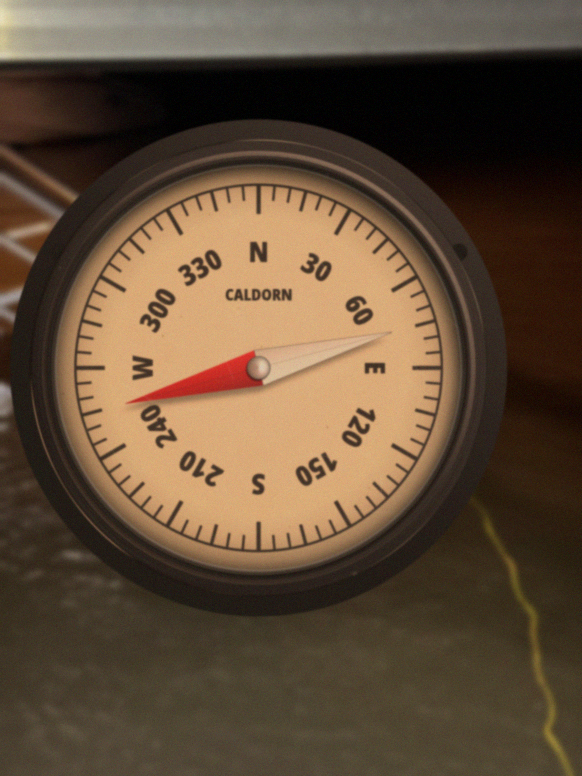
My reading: 255
